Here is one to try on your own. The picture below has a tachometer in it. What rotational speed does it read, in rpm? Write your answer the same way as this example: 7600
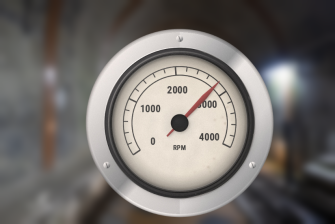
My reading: 2800
